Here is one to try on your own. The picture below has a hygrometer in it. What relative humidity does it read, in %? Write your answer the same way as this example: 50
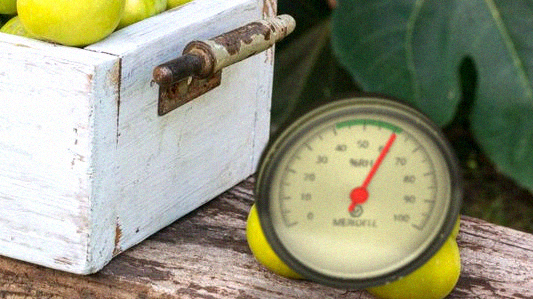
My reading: 60
